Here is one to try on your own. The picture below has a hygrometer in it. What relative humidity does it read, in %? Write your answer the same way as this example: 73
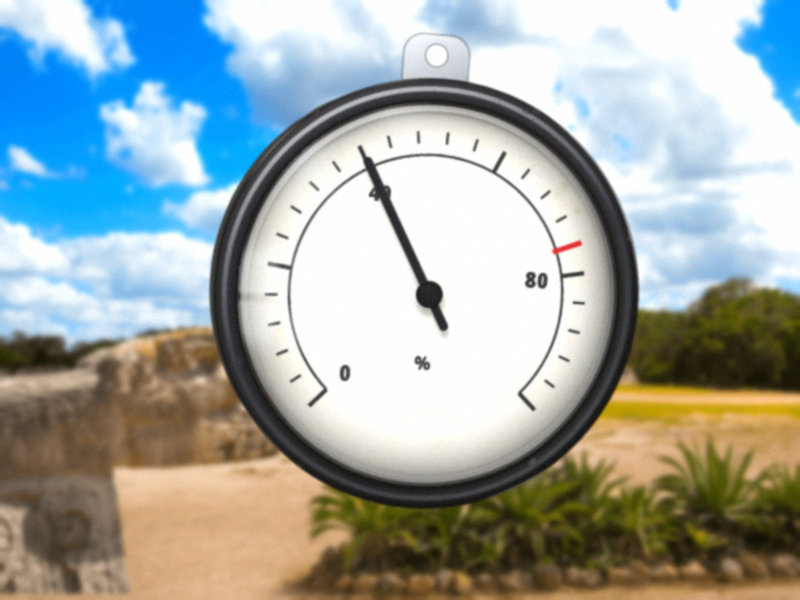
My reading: 40
